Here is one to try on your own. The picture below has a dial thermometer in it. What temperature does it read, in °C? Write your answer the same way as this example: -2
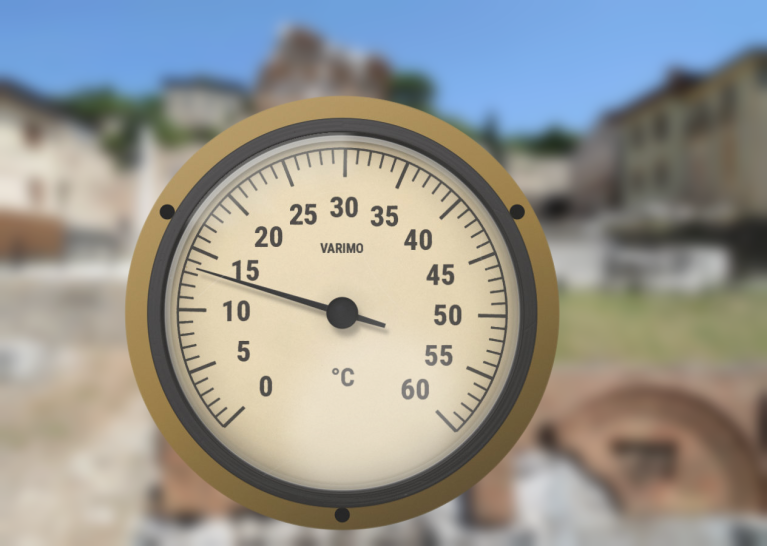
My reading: 13.5
